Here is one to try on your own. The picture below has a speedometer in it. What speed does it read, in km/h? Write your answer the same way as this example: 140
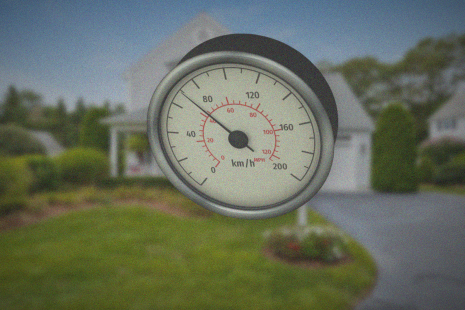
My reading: 70
